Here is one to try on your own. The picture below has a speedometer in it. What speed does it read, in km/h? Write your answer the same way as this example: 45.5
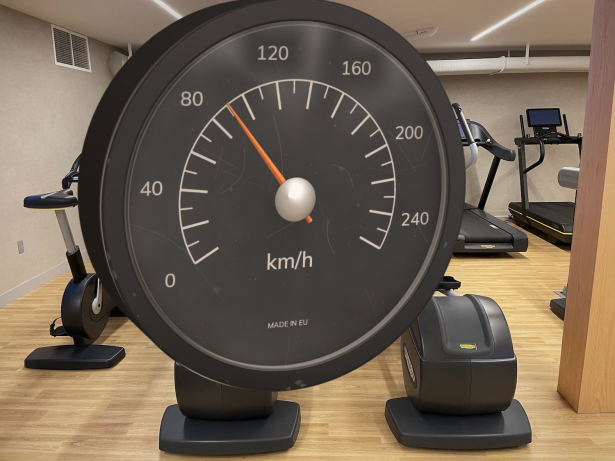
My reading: 90
